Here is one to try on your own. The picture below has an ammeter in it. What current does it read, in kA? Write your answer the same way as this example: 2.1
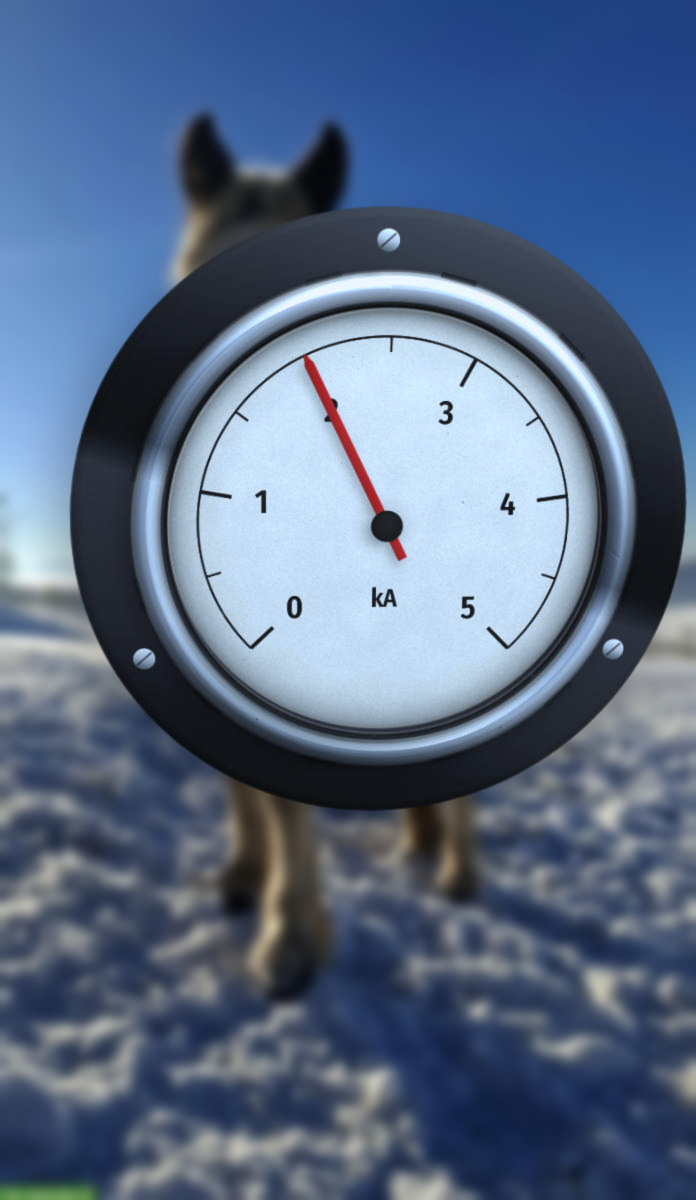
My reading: 2
